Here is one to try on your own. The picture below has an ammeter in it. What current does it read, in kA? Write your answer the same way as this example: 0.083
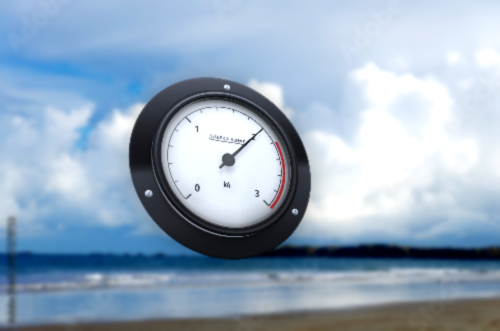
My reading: 2
